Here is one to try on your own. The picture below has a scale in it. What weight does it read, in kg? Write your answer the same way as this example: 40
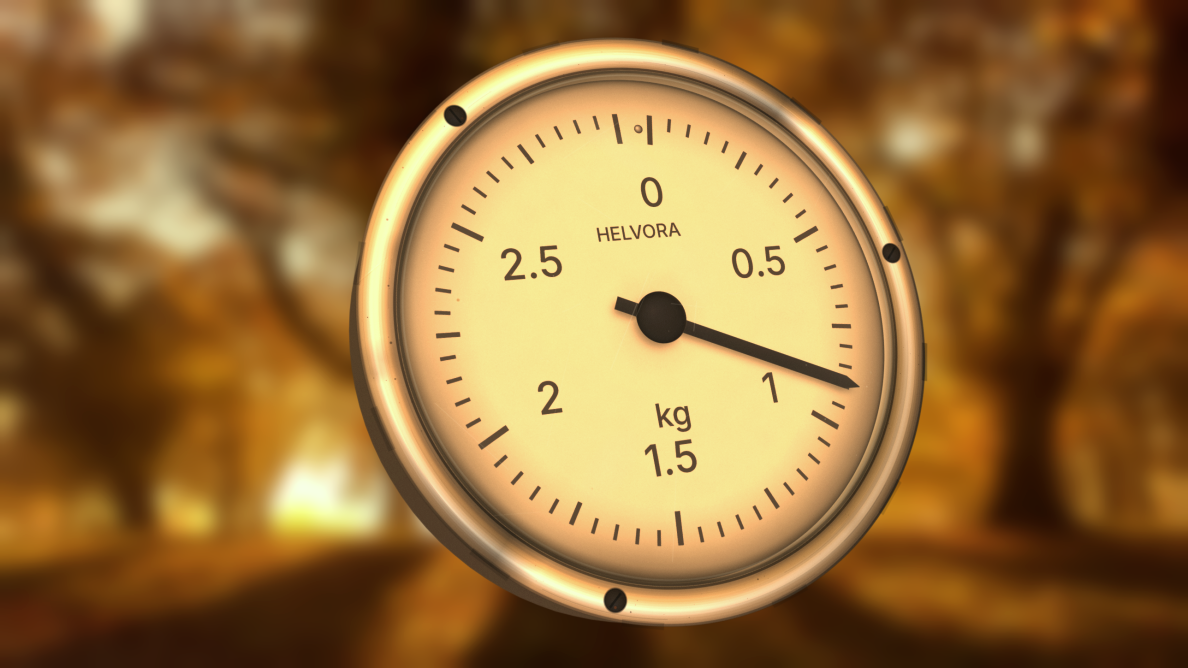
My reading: 0.9
